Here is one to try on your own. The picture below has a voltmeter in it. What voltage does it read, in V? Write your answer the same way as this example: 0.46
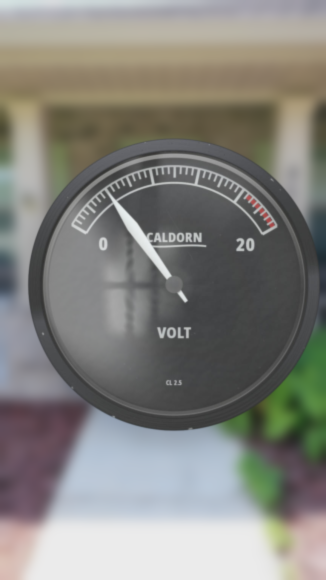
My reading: 4
